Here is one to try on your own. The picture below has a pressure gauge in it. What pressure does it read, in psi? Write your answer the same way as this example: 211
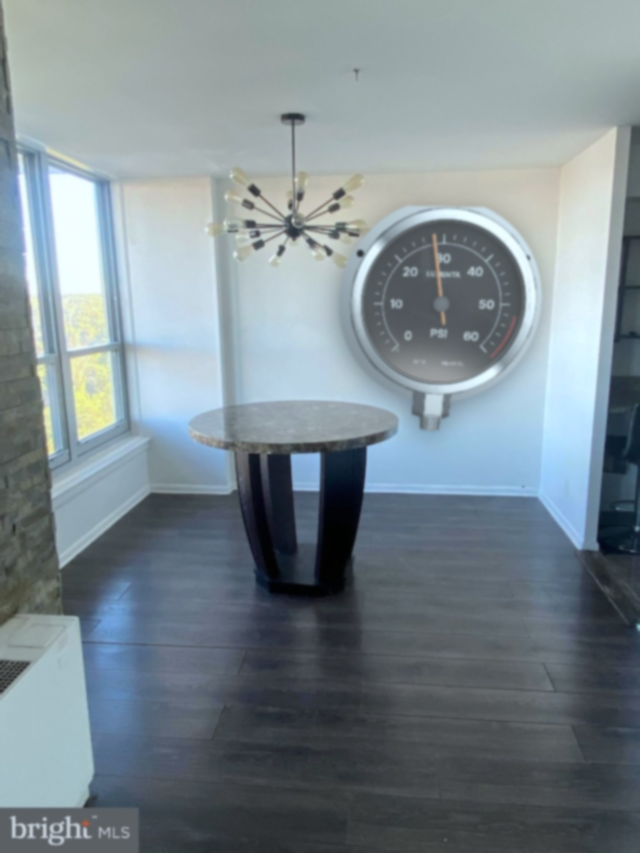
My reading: 28
